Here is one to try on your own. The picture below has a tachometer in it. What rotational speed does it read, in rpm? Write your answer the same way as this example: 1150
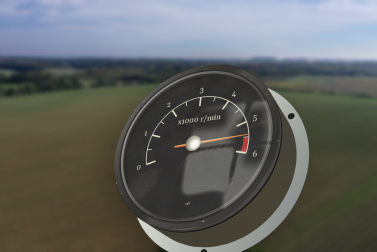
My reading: 5500
